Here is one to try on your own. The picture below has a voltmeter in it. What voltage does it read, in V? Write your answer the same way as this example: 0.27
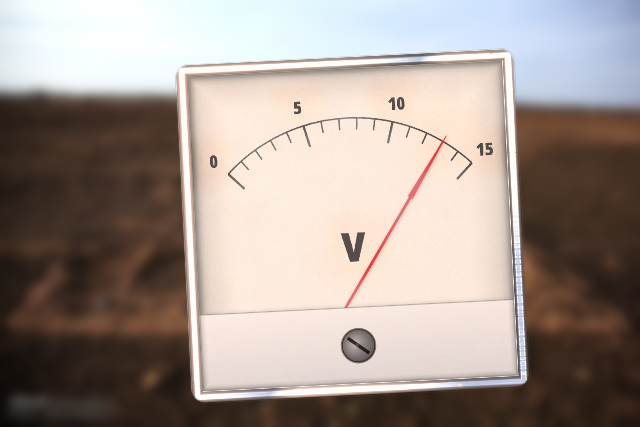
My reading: 13
